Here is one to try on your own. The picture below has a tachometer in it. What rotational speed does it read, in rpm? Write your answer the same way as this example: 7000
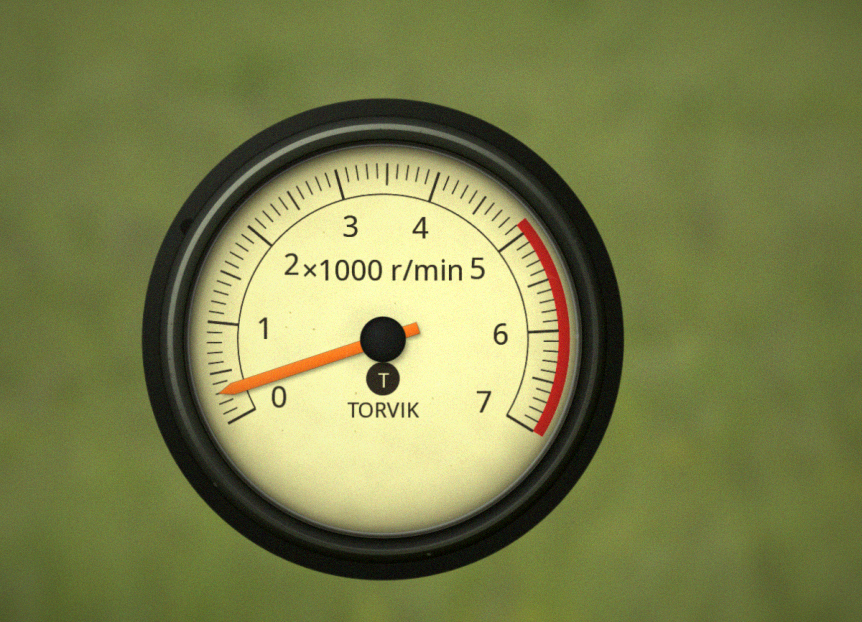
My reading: 300
